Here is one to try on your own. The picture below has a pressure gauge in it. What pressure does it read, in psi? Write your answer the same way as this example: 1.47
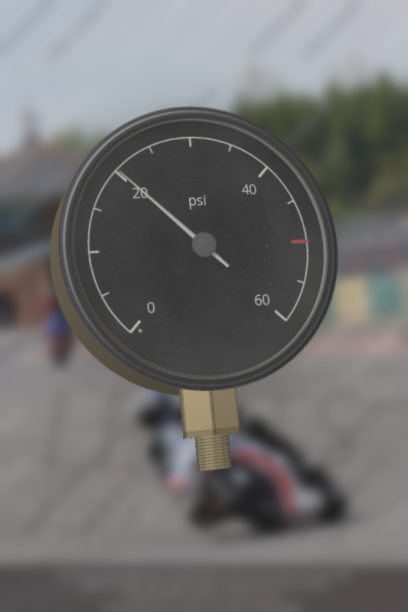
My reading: 20
